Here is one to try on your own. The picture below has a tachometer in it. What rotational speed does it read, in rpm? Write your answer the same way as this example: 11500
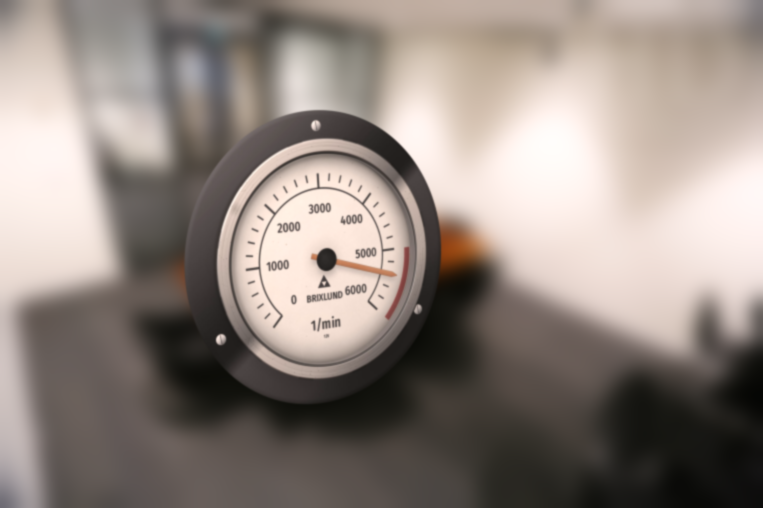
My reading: 5400
